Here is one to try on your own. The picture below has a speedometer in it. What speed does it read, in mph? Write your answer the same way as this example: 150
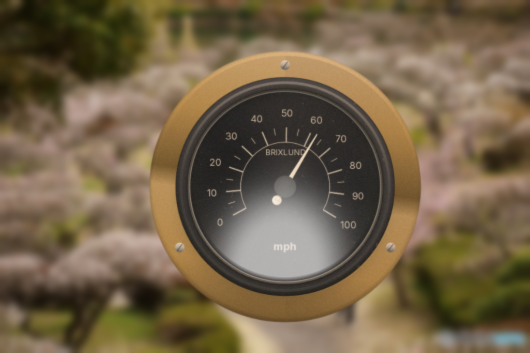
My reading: 62.5
